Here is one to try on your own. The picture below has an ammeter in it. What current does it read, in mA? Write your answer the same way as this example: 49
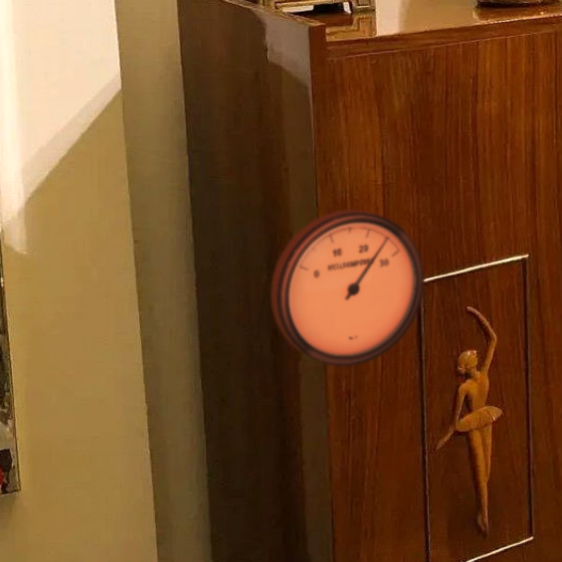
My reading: 25
